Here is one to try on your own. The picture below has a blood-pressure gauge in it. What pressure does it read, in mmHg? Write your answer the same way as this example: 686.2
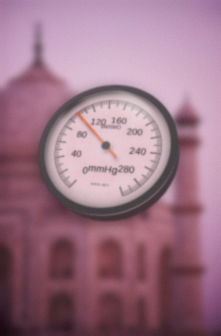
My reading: 100
